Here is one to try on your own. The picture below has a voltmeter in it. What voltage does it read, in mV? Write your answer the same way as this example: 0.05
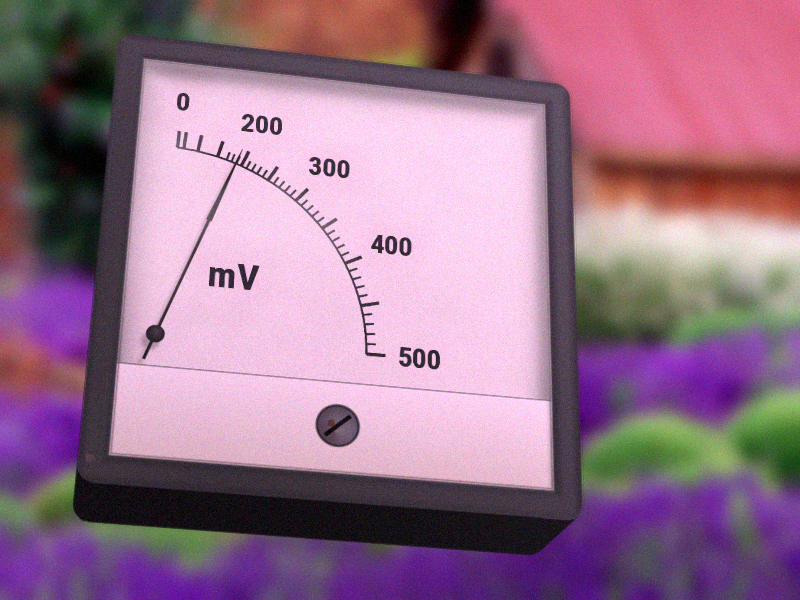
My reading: 190
